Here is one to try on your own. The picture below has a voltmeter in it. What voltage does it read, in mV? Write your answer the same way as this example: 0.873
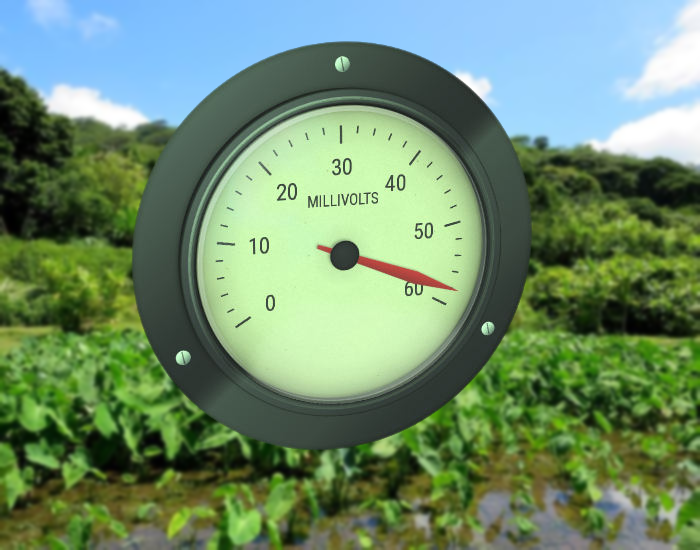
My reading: 58
